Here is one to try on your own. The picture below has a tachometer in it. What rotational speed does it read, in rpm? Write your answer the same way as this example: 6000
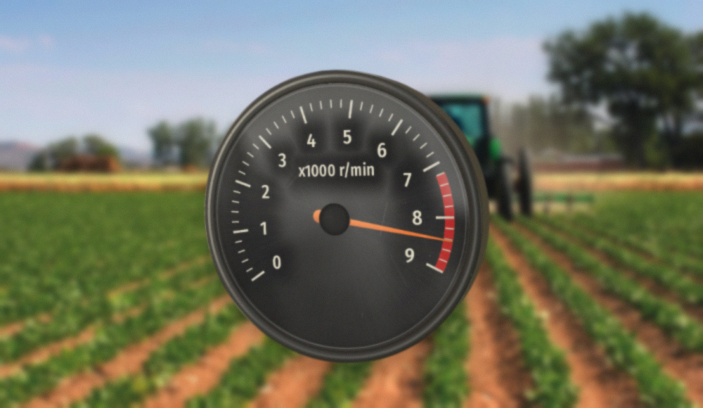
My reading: 8400
